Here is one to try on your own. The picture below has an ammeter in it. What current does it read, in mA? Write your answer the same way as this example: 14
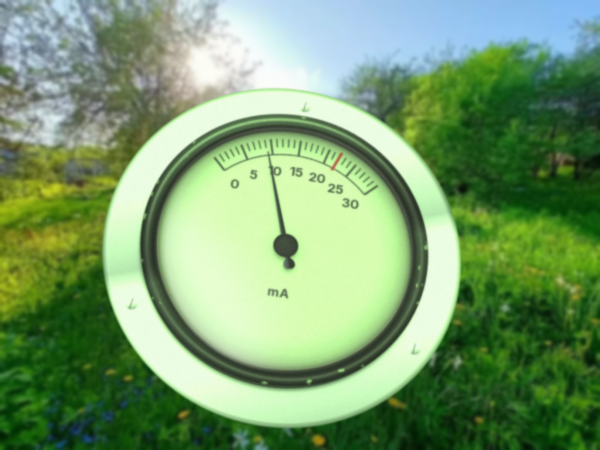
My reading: 9
